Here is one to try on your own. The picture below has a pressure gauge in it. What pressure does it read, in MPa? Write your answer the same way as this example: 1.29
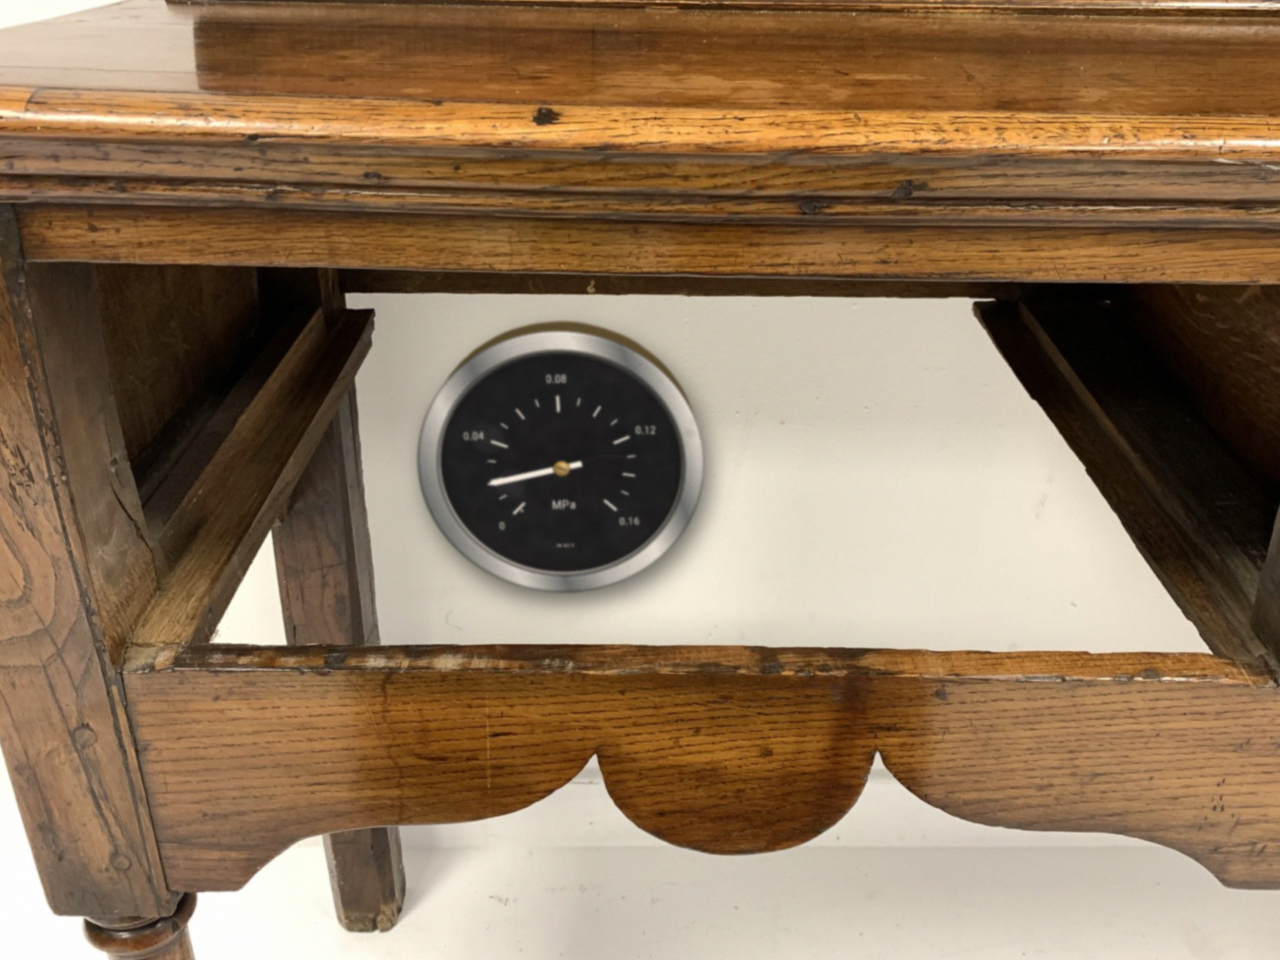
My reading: 0.02
